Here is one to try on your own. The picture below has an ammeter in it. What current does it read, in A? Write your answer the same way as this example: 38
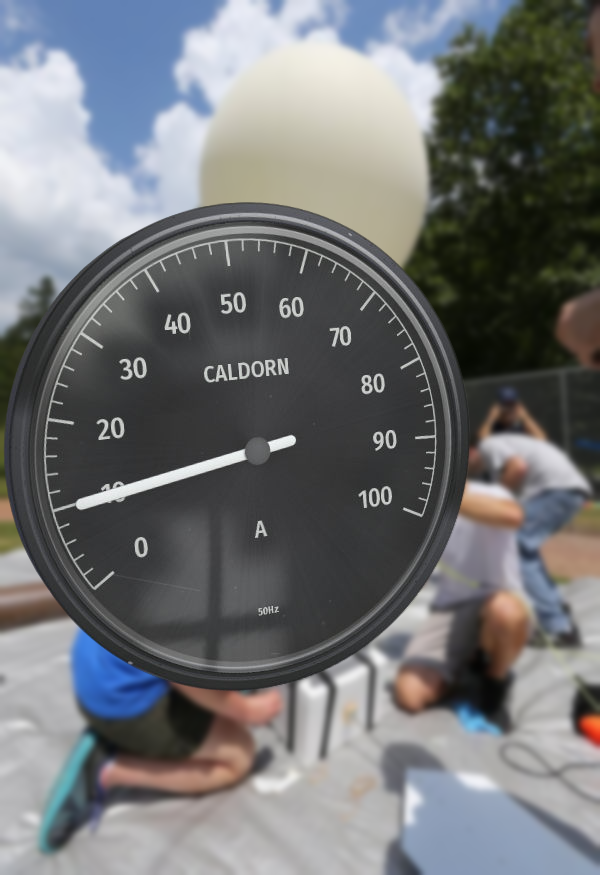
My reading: 10
